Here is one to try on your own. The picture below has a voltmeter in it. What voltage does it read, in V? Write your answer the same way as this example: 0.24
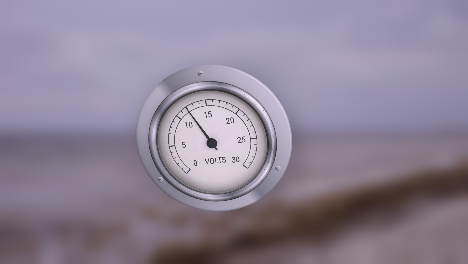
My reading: 12
